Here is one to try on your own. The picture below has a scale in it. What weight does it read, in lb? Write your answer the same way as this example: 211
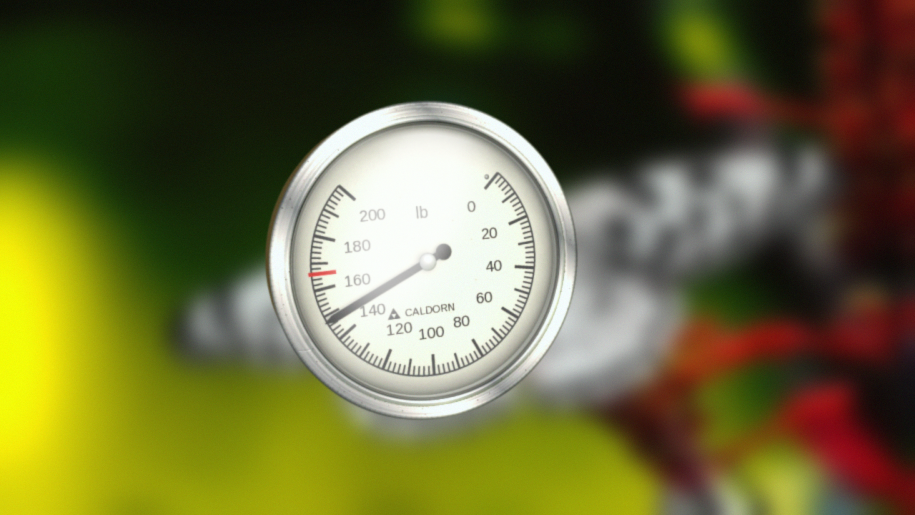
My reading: 148
